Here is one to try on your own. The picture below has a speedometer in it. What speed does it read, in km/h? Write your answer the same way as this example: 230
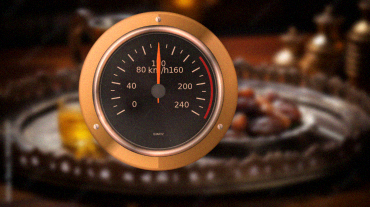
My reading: 120
